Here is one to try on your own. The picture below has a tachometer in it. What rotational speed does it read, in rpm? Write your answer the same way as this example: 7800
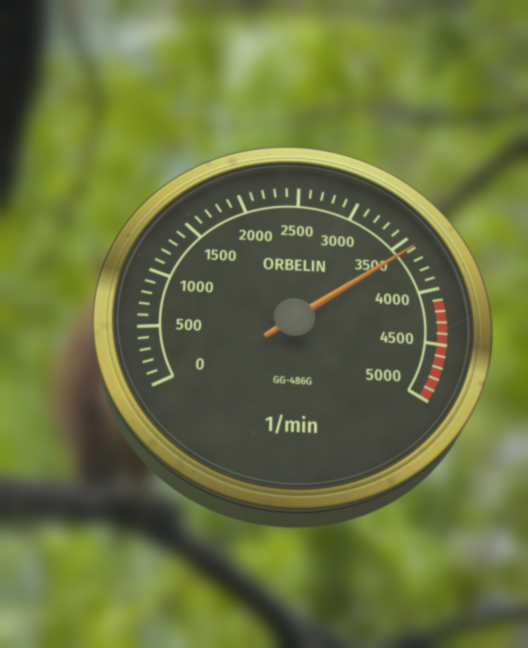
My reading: 3600
